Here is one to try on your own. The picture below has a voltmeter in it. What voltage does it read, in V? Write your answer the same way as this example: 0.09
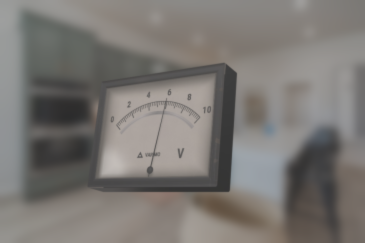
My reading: 6
